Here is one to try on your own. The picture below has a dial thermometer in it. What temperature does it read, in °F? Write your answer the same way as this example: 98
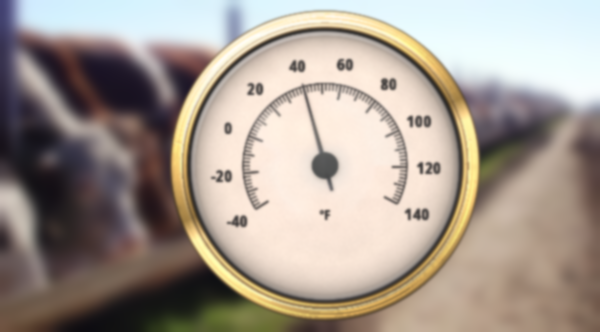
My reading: 40
